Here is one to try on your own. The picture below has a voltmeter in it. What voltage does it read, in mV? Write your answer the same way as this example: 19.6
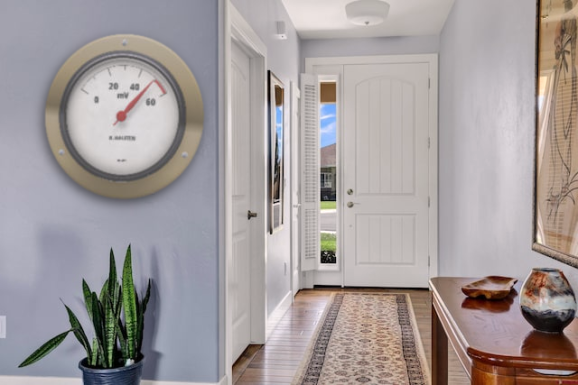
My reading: 50
